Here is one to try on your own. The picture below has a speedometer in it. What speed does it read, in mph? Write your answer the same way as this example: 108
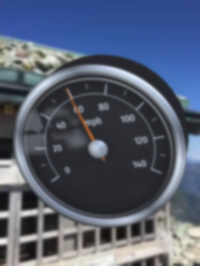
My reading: 60
